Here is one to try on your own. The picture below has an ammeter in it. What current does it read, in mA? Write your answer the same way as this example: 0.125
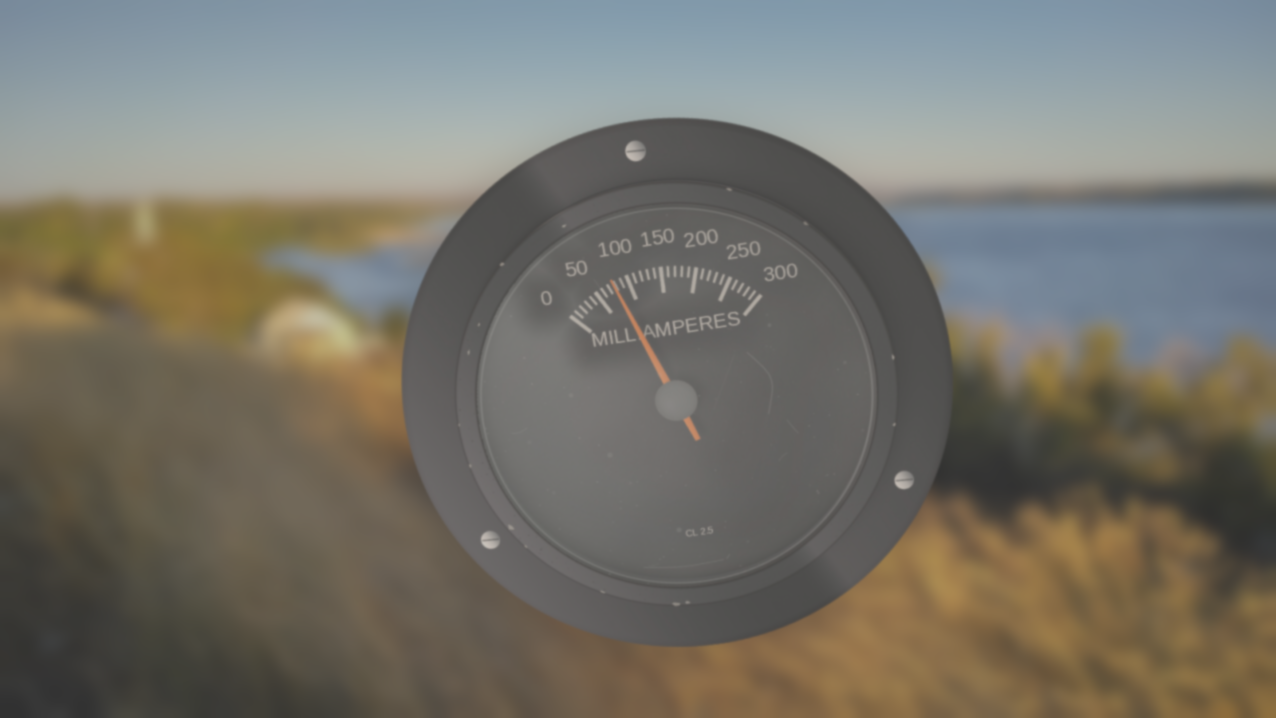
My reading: 80
